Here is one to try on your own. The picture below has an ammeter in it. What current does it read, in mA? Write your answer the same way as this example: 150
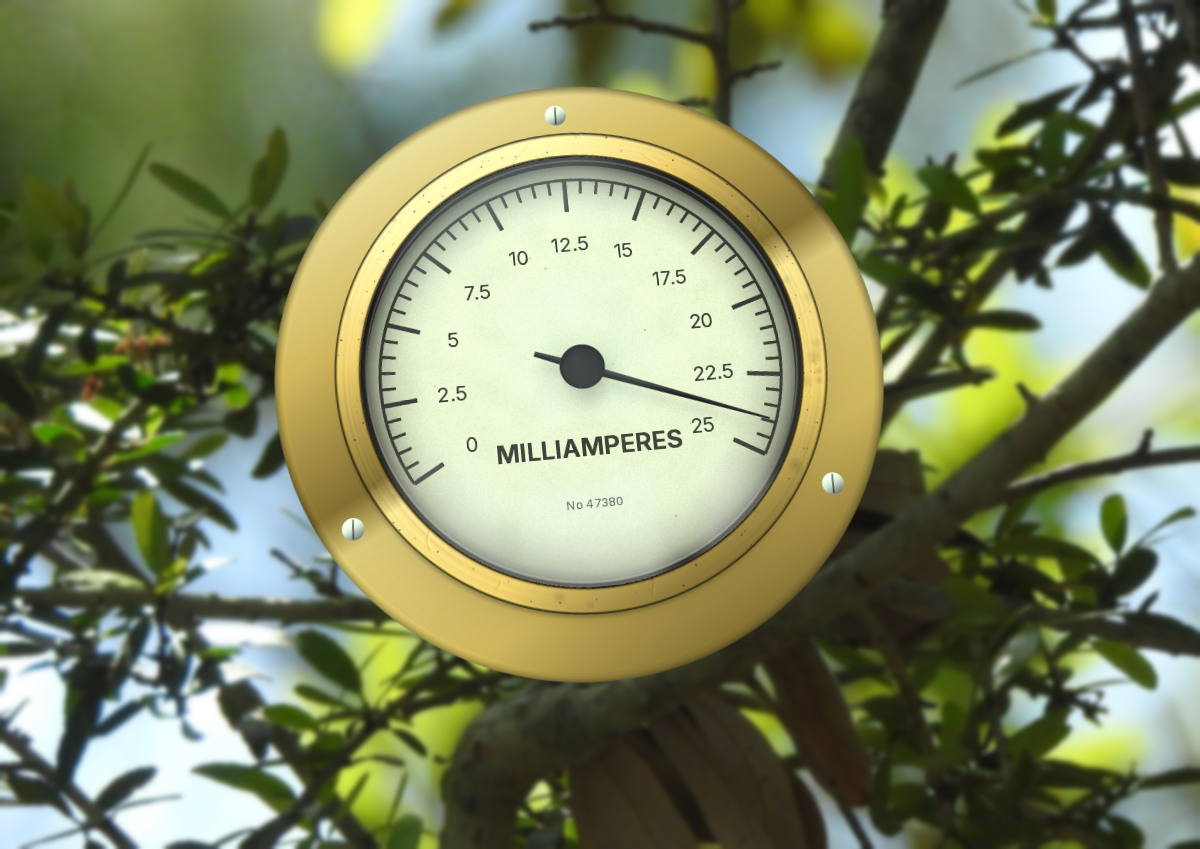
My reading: 24
